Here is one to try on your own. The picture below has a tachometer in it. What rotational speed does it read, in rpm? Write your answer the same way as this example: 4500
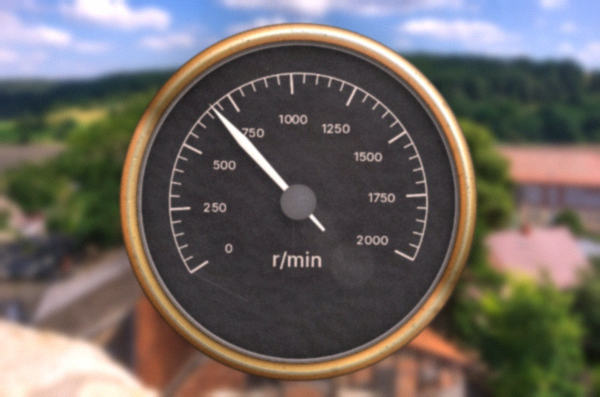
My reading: 675
